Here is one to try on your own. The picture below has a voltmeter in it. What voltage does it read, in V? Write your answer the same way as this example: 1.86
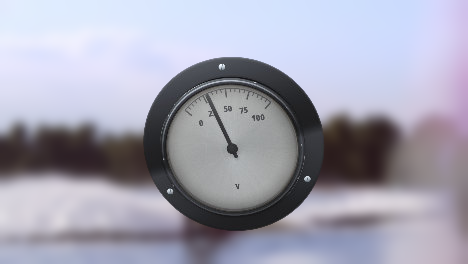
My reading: 30
